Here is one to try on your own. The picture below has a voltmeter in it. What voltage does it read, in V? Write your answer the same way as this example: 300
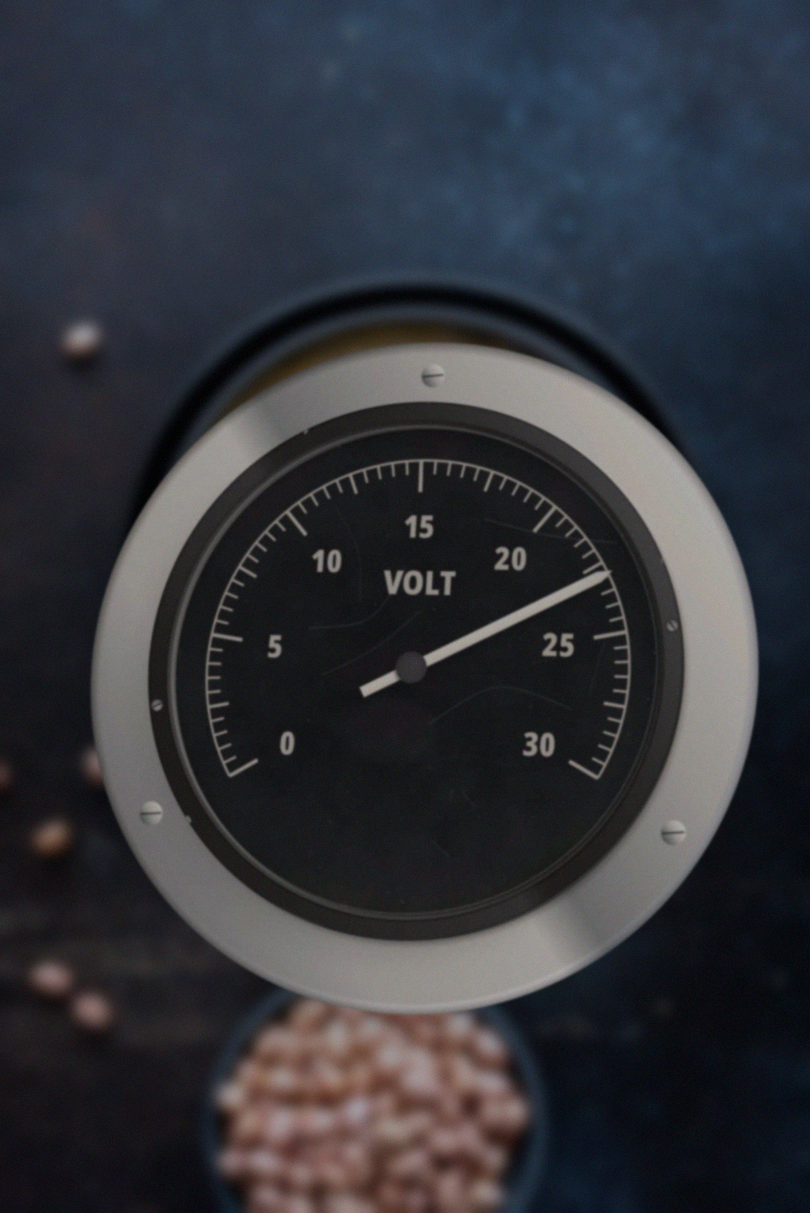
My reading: 23
